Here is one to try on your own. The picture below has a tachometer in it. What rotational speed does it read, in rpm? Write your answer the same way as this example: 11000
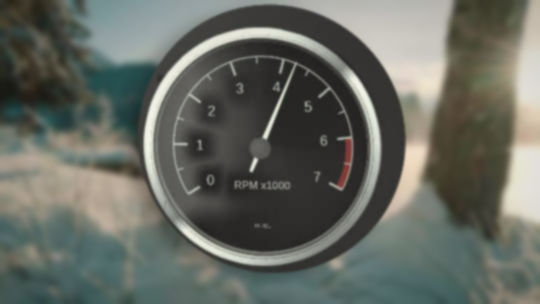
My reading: 4250
